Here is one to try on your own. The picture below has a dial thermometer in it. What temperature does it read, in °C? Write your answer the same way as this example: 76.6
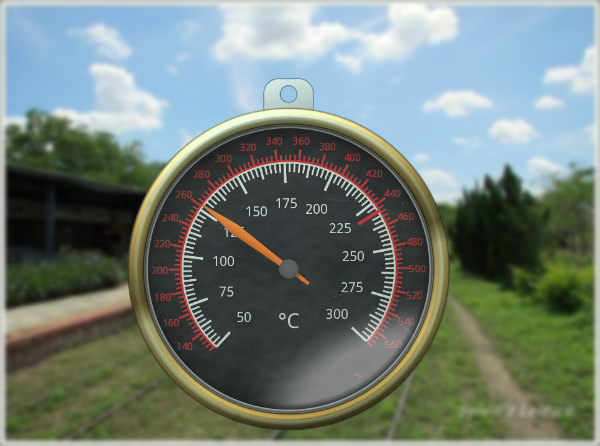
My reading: 127.5
